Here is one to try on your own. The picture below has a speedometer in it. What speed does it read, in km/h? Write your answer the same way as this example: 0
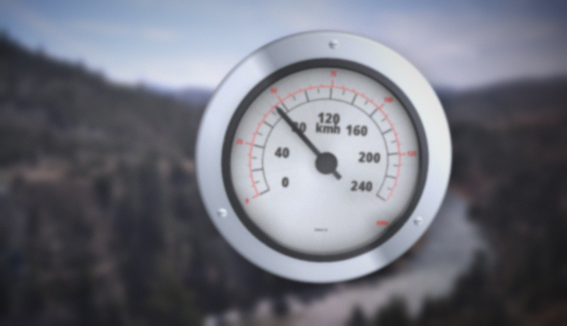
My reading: 75
